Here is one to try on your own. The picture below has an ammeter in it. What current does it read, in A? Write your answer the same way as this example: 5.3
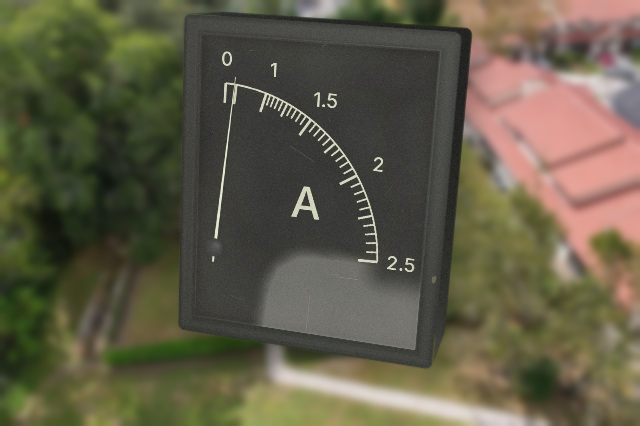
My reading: 0.5
